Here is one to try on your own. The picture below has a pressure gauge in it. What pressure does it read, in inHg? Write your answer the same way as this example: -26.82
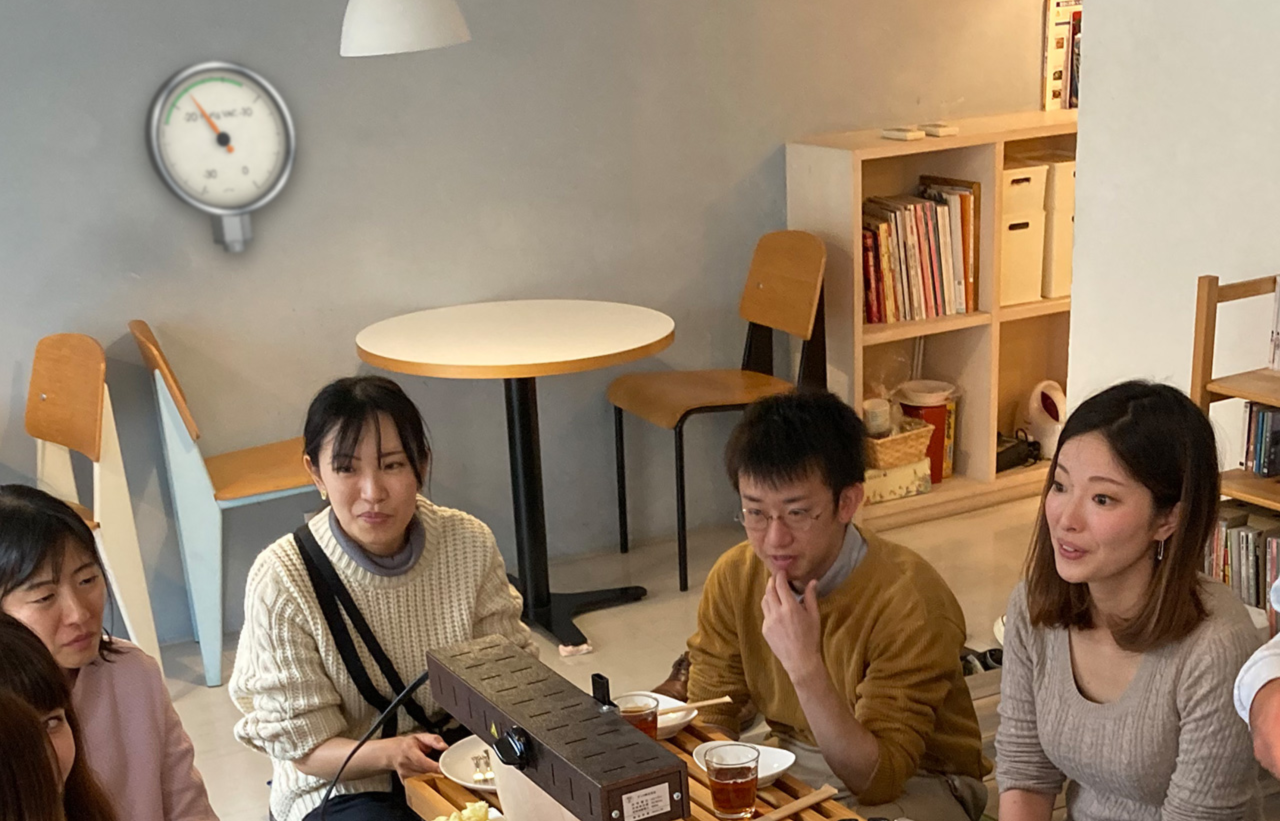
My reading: -18
